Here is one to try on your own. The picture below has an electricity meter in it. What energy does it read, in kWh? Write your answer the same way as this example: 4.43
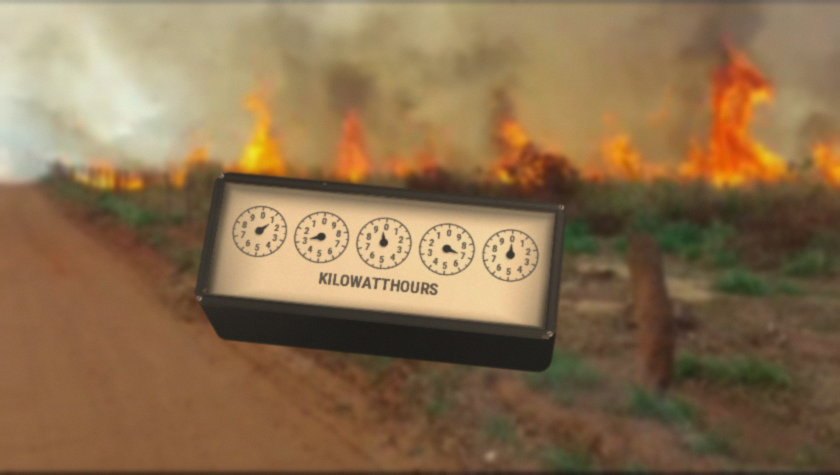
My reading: 12970
